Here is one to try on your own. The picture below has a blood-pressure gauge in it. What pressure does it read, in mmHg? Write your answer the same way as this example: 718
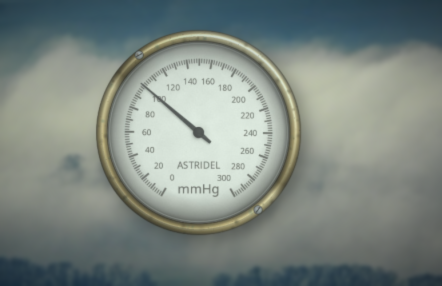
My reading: 100
